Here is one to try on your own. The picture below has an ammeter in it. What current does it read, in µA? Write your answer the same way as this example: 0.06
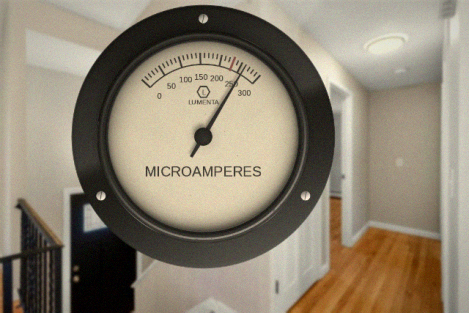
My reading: 260
